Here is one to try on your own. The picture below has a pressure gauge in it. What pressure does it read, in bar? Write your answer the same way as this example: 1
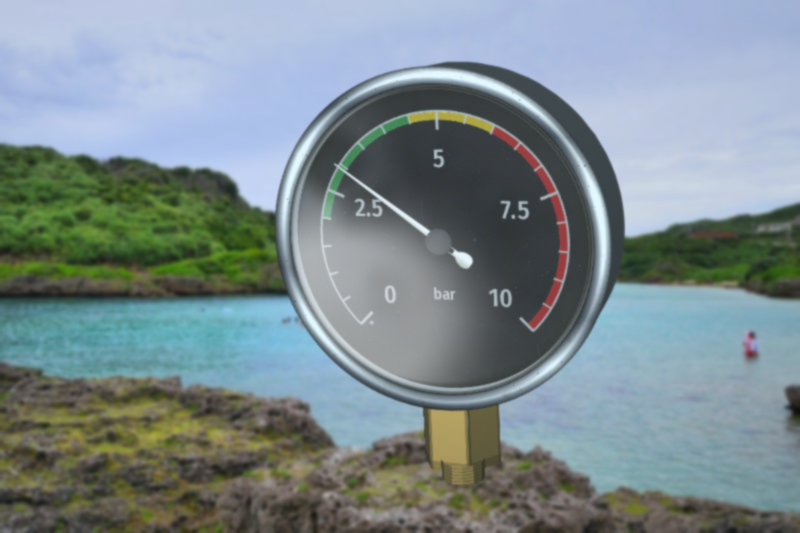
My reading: 3
